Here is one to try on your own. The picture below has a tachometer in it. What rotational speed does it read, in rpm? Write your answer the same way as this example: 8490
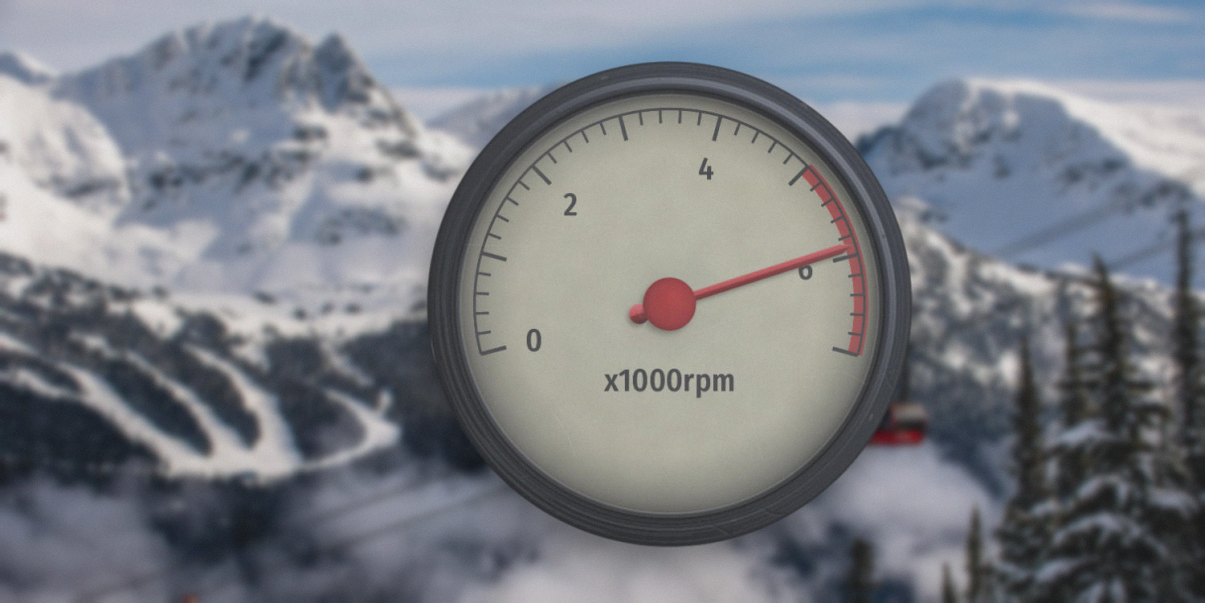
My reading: 5900
